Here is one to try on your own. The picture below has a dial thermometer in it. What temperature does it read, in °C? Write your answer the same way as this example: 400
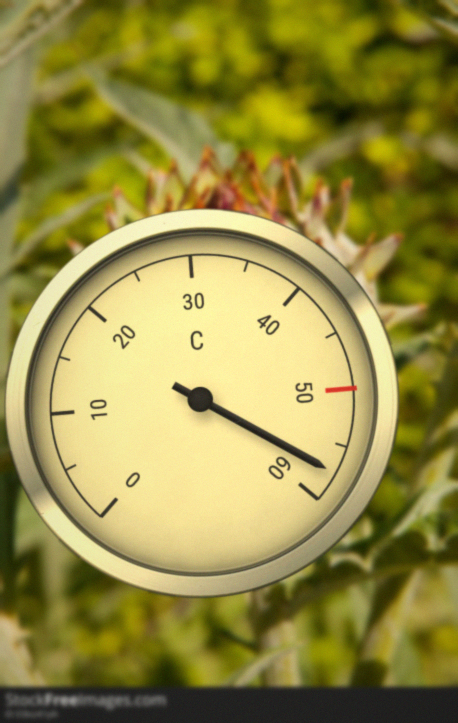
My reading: 57.5
